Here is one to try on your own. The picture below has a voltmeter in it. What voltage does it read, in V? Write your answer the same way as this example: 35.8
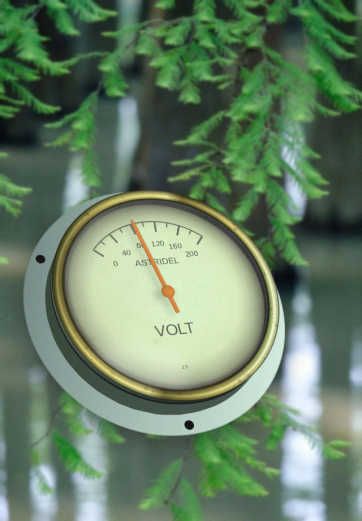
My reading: 80
